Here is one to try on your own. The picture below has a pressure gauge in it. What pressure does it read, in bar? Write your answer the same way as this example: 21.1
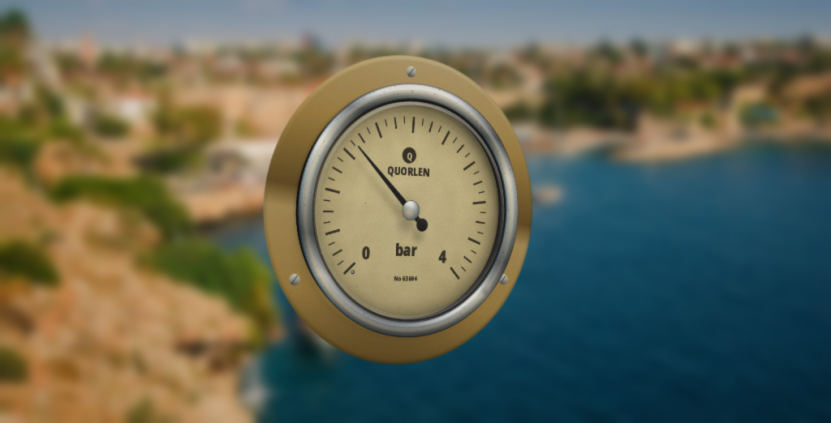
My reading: 1.3
